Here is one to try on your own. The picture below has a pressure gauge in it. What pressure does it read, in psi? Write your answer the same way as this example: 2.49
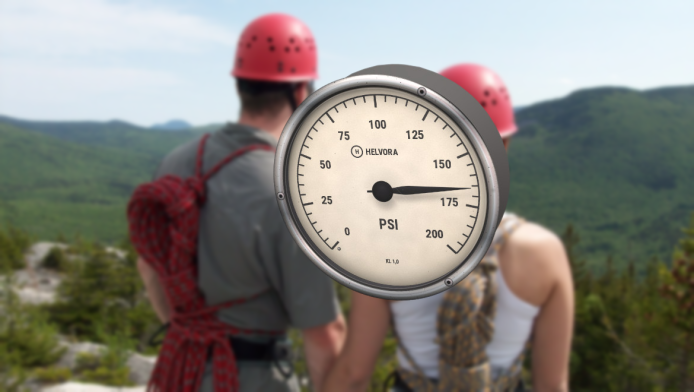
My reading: 165
